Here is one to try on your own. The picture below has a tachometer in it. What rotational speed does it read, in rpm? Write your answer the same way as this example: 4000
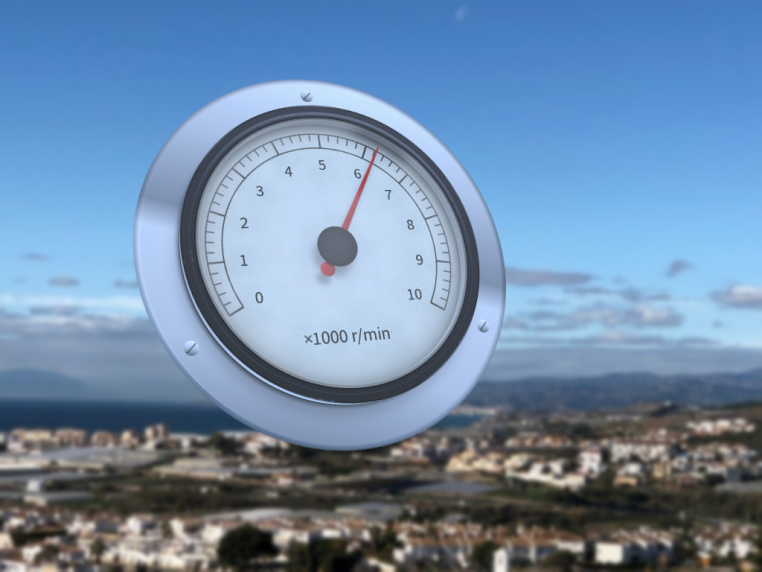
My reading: 6200
